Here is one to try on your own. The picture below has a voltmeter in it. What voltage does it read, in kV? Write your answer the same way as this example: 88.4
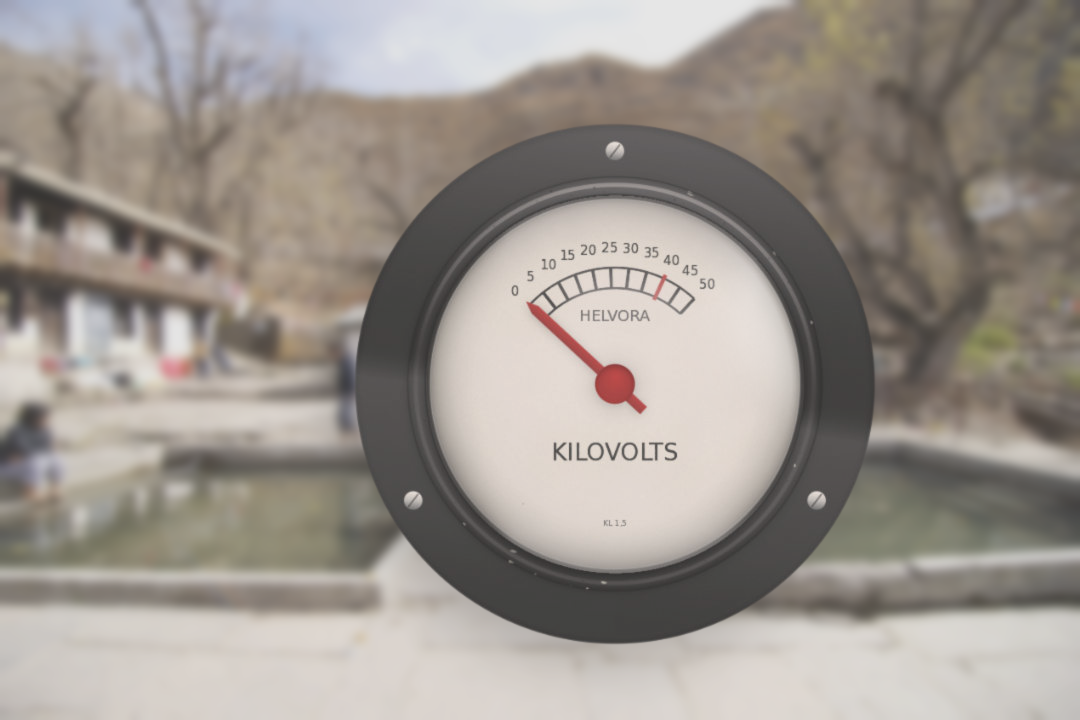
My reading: 0
